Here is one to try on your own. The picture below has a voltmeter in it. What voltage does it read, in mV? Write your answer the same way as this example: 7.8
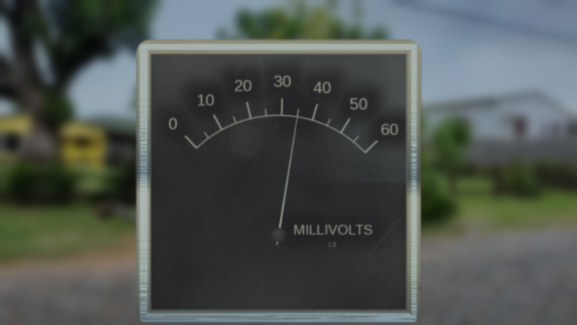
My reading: 35
